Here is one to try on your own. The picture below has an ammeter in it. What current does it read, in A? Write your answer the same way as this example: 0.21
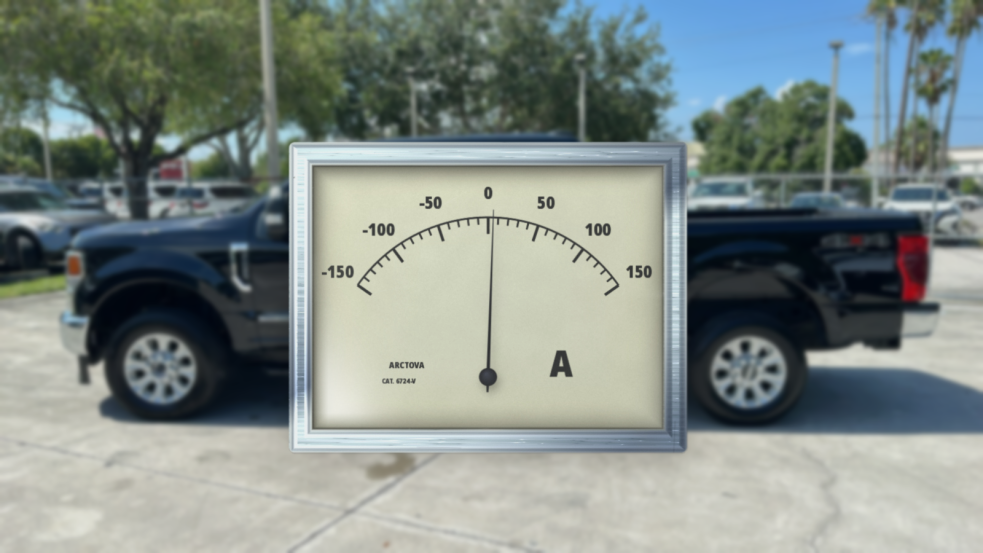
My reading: 5
